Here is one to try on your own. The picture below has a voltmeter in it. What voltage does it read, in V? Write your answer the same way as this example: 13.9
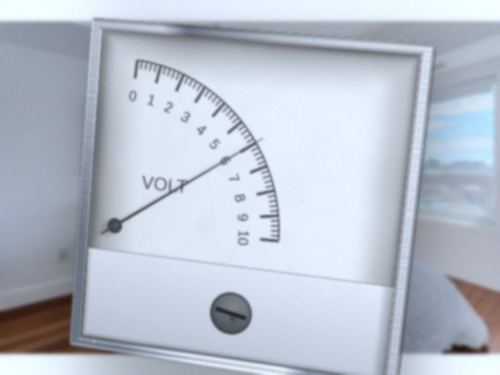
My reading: 6
